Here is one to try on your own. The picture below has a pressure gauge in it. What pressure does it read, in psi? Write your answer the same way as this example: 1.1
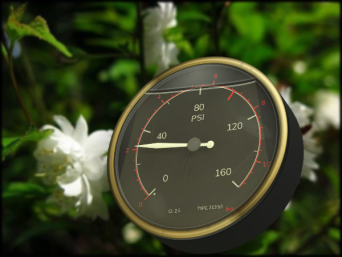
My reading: 30
